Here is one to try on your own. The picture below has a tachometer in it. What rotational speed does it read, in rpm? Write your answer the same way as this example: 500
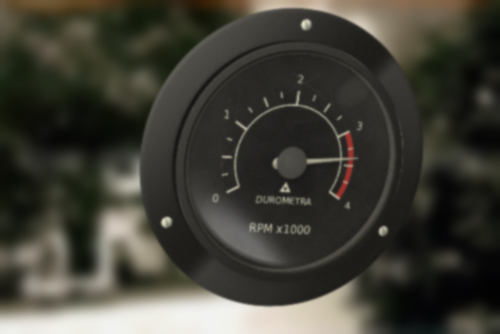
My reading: 3375
